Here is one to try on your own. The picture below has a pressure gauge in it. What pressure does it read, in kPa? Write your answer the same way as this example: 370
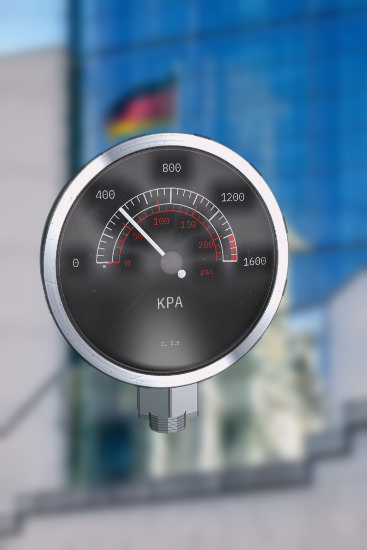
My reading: 400
